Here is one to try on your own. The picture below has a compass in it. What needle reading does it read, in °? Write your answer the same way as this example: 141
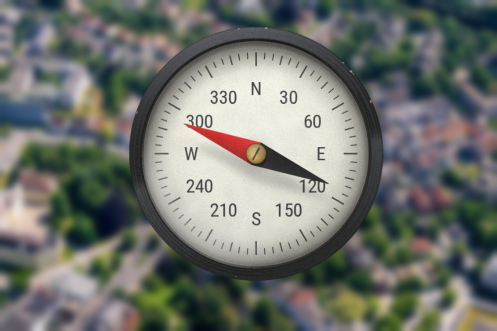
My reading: 292.5
